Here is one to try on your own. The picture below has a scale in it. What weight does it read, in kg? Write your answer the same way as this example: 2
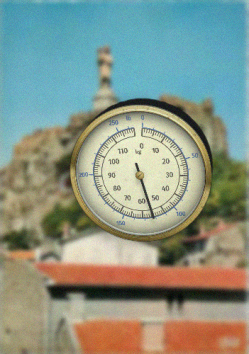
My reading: 55
